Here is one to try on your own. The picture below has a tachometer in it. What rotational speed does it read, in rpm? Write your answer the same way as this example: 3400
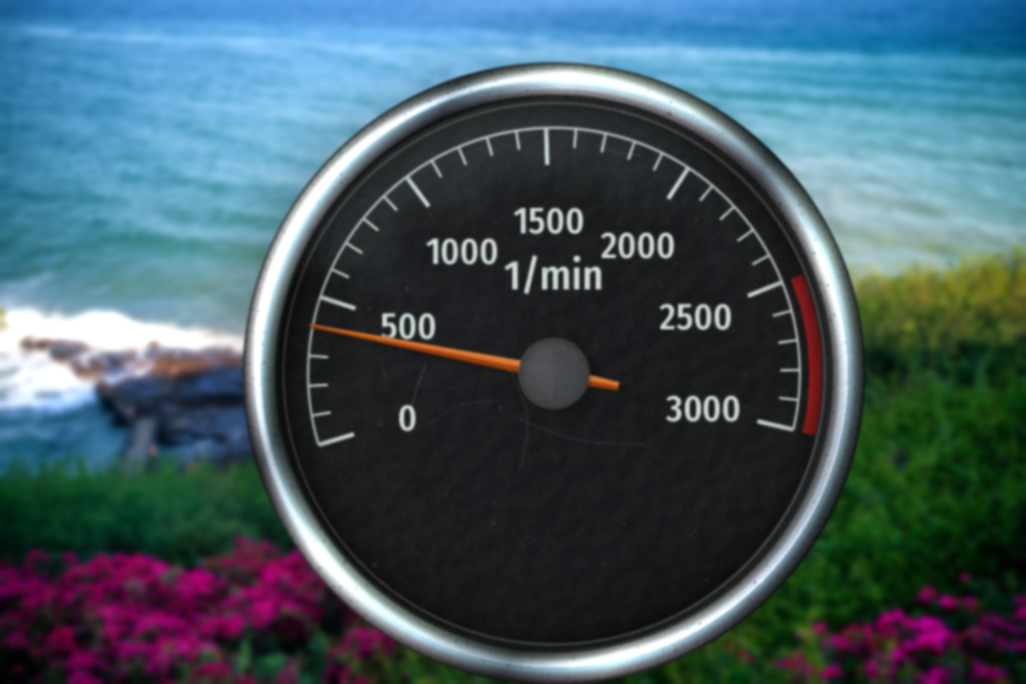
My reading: 400
